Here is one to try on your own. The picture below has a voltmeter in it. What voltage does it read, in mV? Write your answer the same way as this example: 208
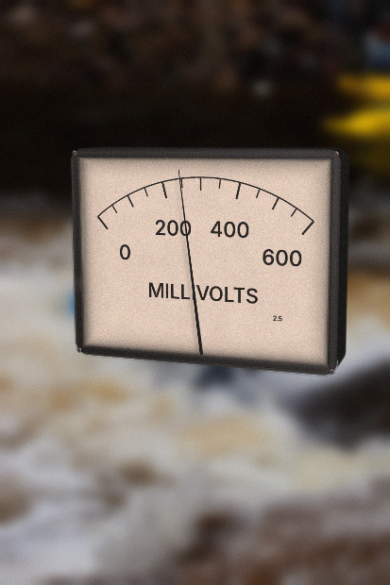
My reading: 250
